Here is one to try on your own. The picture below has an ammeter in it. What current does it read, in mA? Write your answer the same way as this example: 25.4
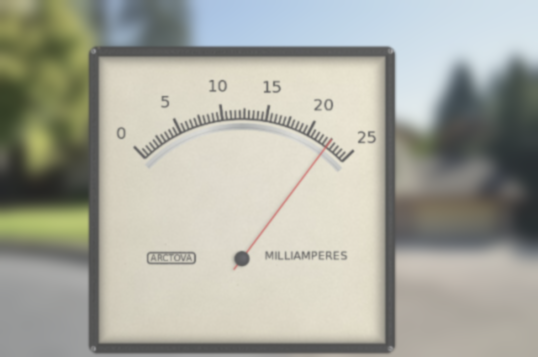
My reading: 22.5
